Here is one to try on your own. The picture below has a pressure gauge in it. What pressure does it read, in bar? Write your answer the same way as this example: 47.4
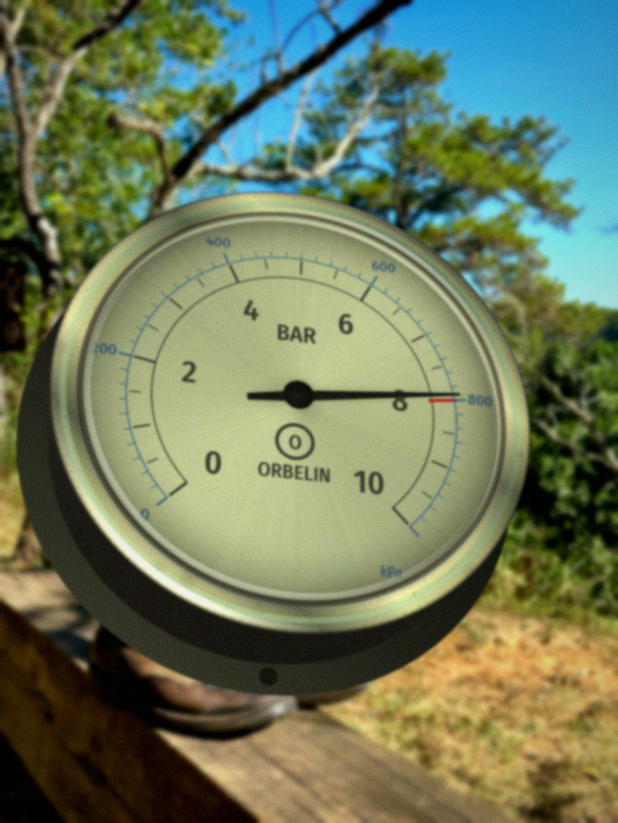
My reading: 8
